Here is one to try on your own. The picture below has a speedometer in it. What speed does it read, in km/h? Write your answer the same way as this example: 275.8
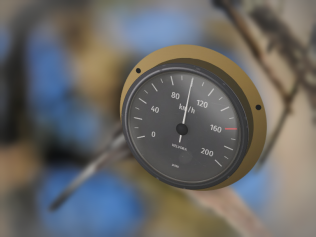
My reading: 100
